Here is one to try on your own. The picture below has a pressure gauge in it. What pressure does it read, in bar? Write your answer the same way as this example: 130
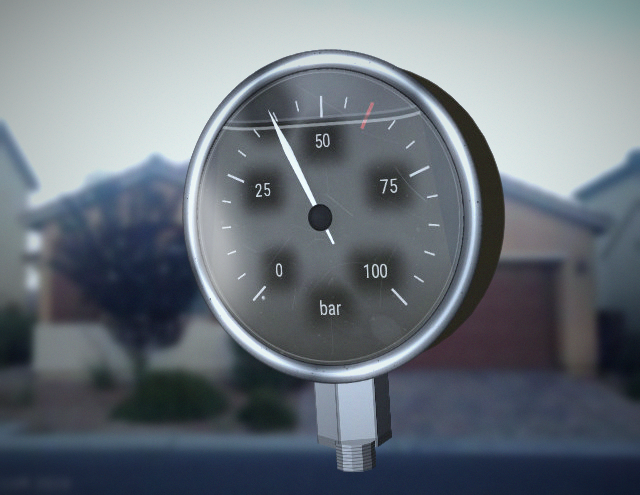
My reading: 40
